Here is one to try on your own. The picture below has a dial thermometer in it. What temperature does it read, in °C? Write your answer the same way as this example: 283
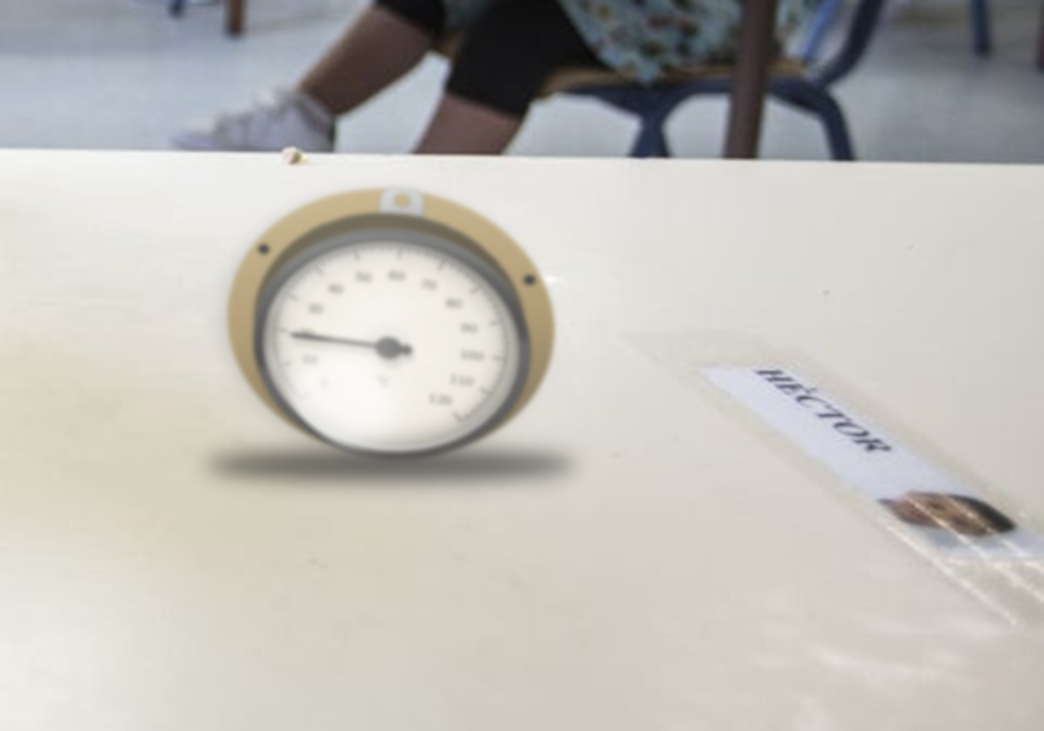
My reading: 20
